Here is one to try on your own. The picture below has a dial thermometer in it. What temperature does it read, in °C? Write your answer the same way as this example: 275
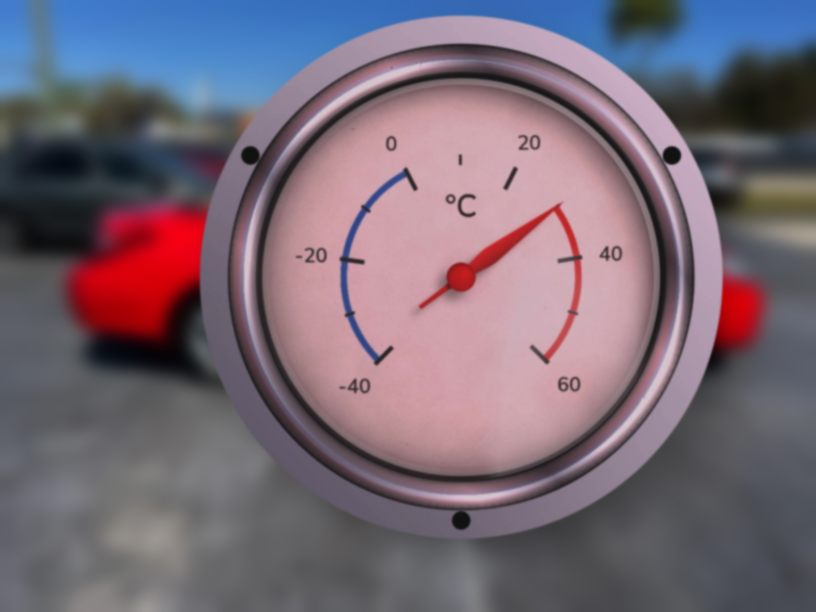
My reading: 30
